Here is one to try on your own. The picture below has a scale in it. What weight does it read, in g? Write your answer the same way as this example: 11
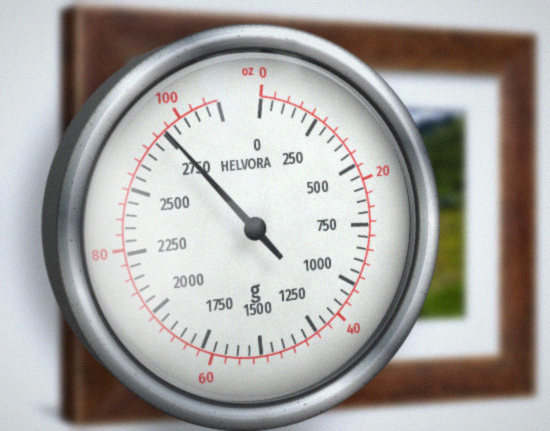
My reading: 2750
